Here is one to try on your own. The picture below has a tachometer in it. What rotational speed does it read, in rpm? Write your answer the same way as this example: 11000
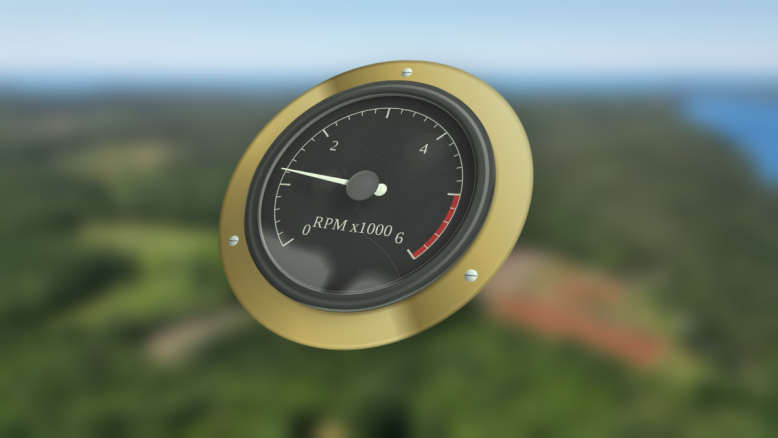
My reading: 1200
